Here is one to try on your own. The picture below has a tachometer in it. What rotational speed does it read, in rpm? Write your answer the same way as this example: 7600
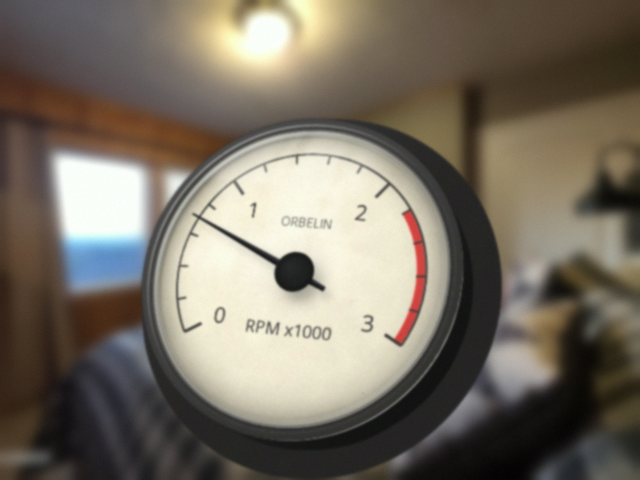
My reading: 700
